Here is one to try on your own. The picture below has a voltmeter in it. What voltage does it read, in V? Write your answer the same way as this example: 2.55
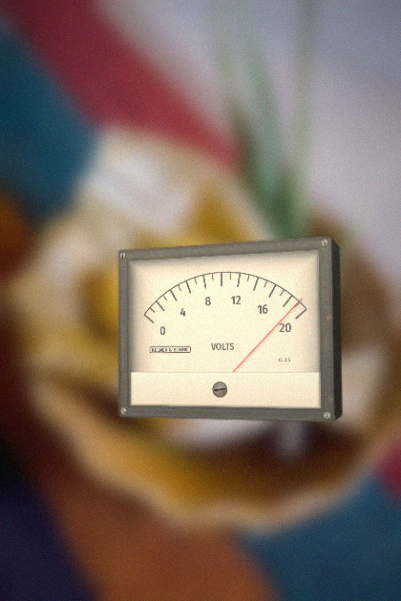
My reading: 19
